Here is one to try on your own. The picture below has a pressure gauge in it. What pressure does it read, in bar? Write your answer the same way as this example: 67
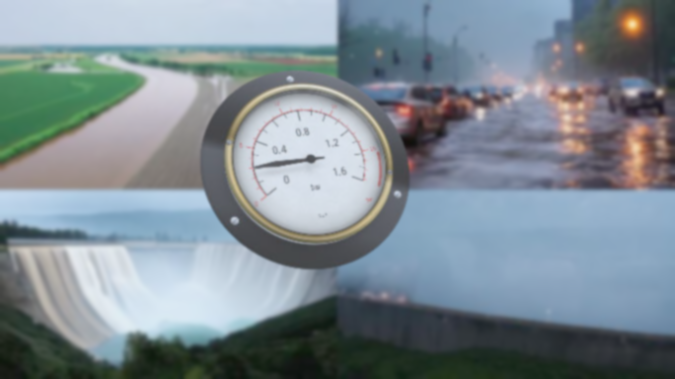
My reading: 0.2
